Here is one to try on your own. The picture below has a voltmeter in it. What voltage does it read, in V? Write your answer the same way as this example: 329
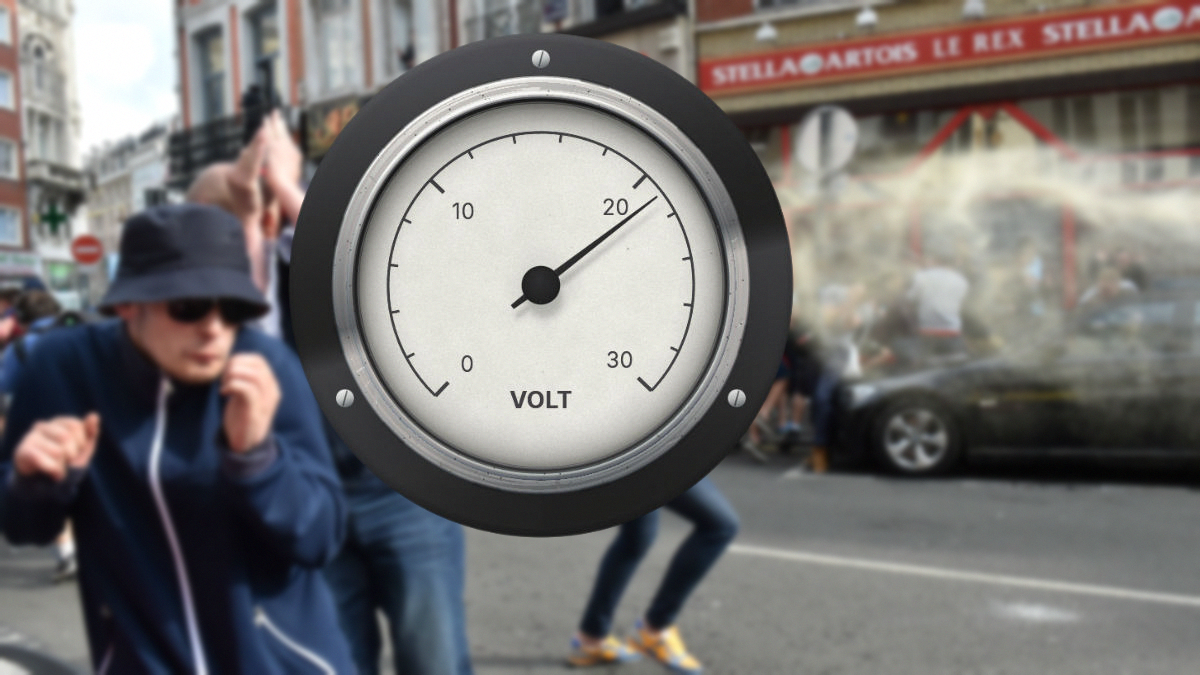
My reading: 21
